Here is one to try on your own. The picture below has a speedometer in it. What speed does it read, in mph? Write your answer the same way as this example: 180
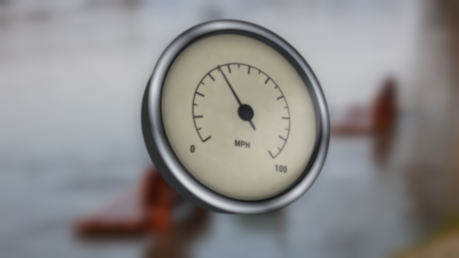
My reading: 35
